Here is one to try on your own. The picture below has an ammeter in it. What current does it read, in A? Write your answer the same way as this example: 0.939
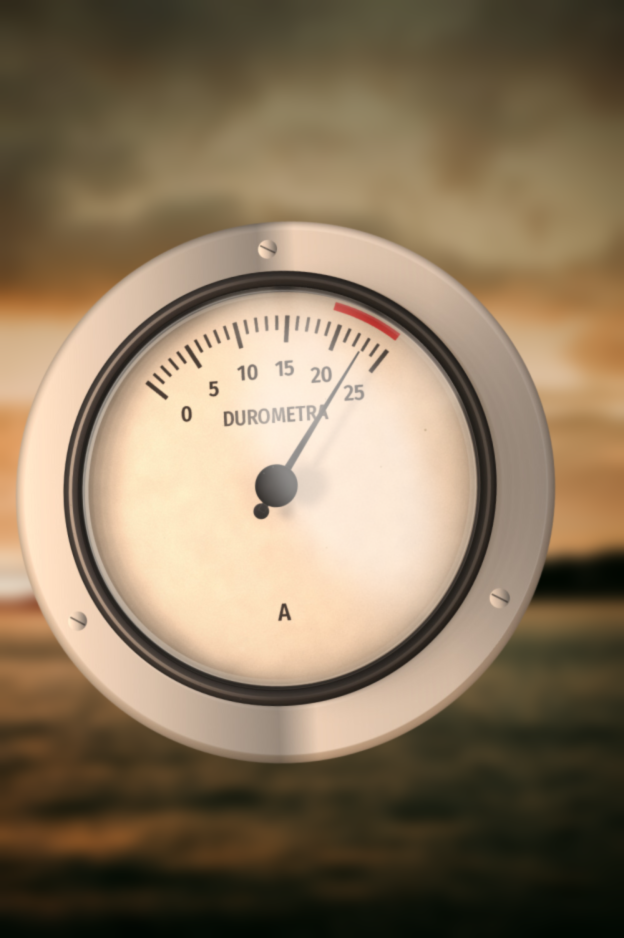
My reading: 23
